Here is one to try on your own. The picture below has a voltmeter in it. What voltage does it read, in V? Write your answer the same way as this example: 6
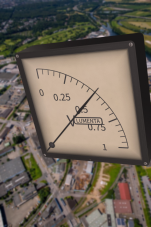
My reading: 0.5
